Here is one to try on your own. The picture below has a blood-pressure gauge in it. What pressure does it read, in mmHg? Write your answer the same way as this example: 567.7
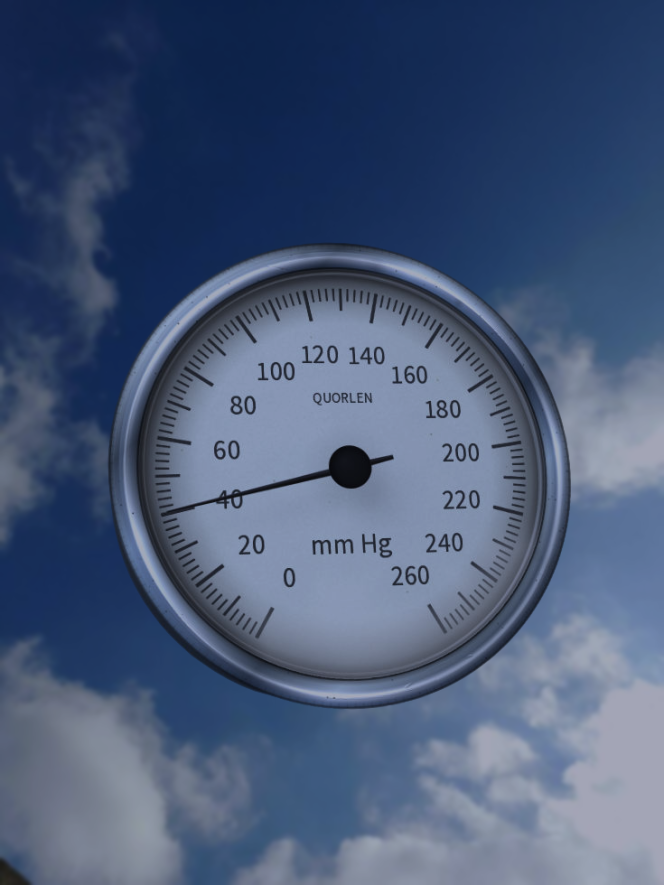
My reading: 40
